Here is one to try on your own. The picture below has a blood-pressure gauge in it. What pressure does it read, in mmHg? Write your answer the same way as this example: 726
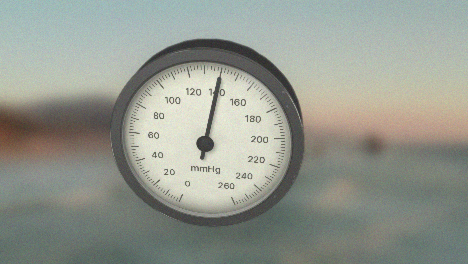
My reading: 140
